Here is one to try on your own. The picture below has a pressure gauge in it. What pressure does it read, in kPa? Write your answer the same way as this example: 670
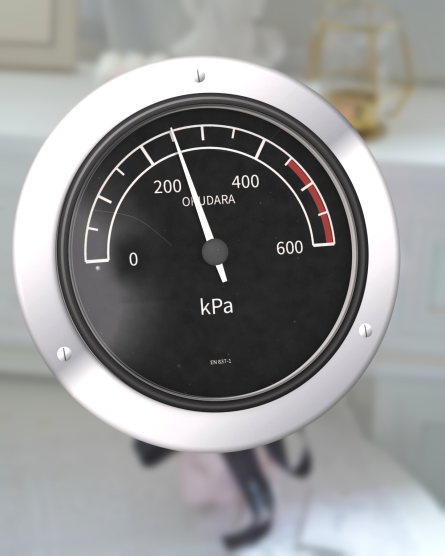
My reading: 250
